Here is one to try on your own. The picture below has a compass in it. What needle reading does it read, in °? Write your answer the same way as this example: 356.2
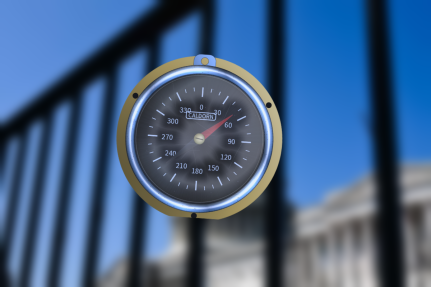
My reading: 50
